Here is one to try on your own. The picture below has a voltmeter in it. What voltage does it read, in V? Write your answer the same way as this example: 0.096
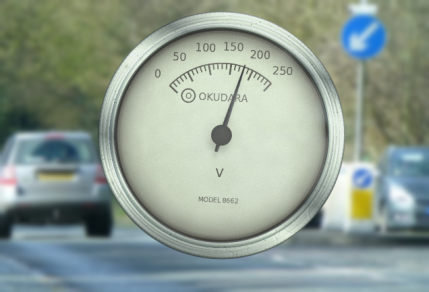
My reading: 180
